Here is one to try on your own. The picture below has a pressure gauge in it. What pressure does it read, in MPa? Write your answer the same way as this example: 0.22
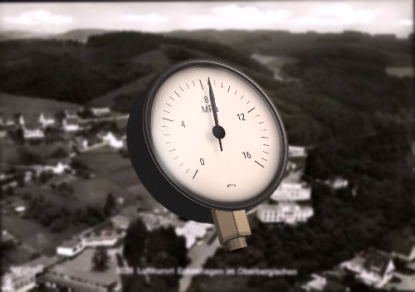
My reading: 8.5
